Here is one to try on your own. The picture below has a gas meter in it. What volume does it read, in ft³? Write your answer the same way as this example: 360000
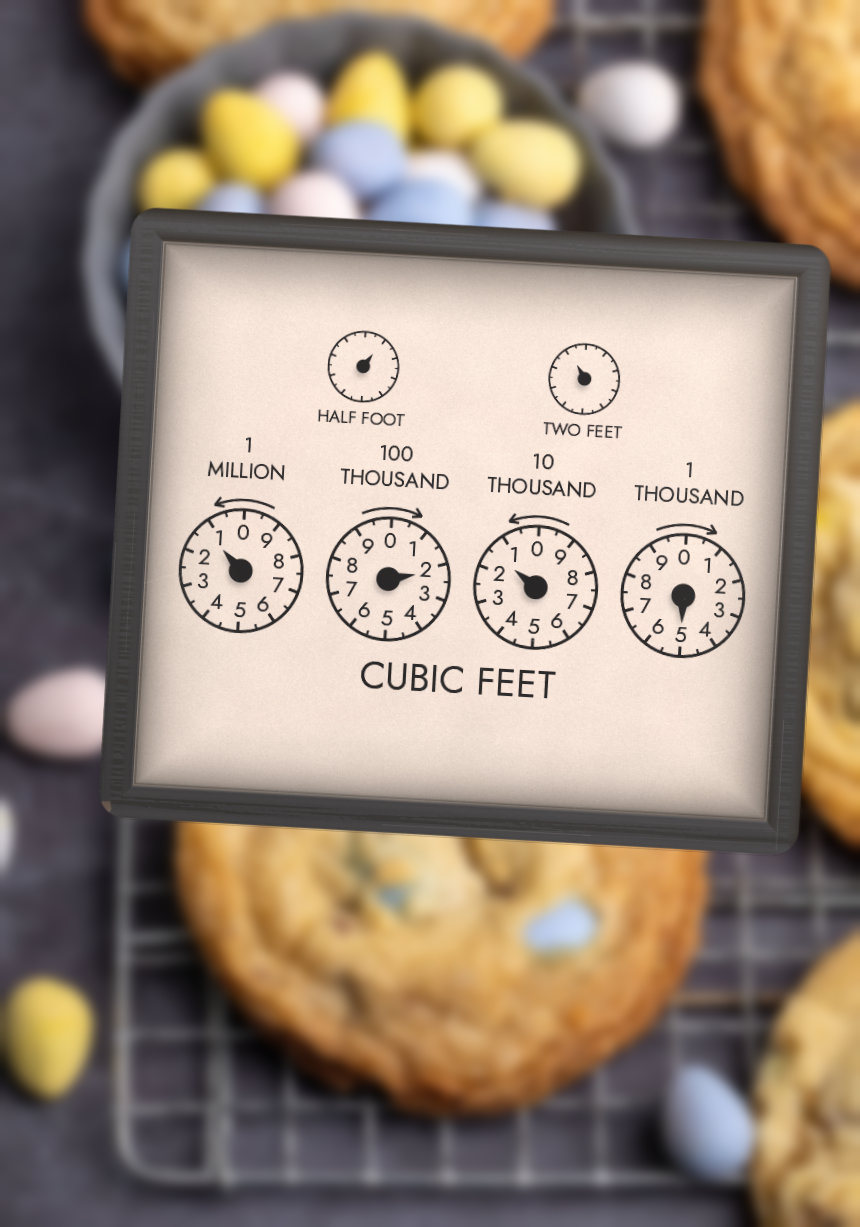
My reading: 121500
